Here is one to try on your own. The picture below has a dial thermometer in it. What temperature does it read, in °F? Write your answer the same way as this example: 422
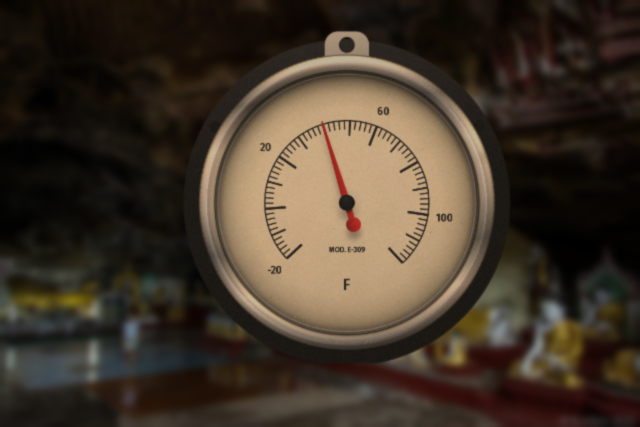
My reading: 40
